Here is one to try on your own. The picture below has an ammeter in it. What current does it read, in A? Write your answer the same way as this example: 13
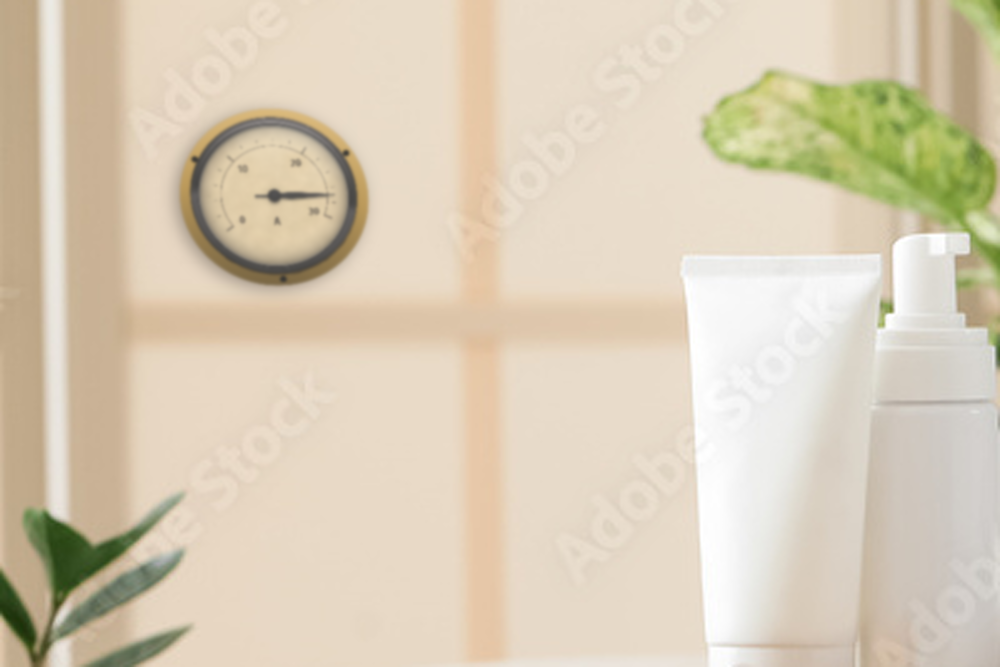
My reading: 27
